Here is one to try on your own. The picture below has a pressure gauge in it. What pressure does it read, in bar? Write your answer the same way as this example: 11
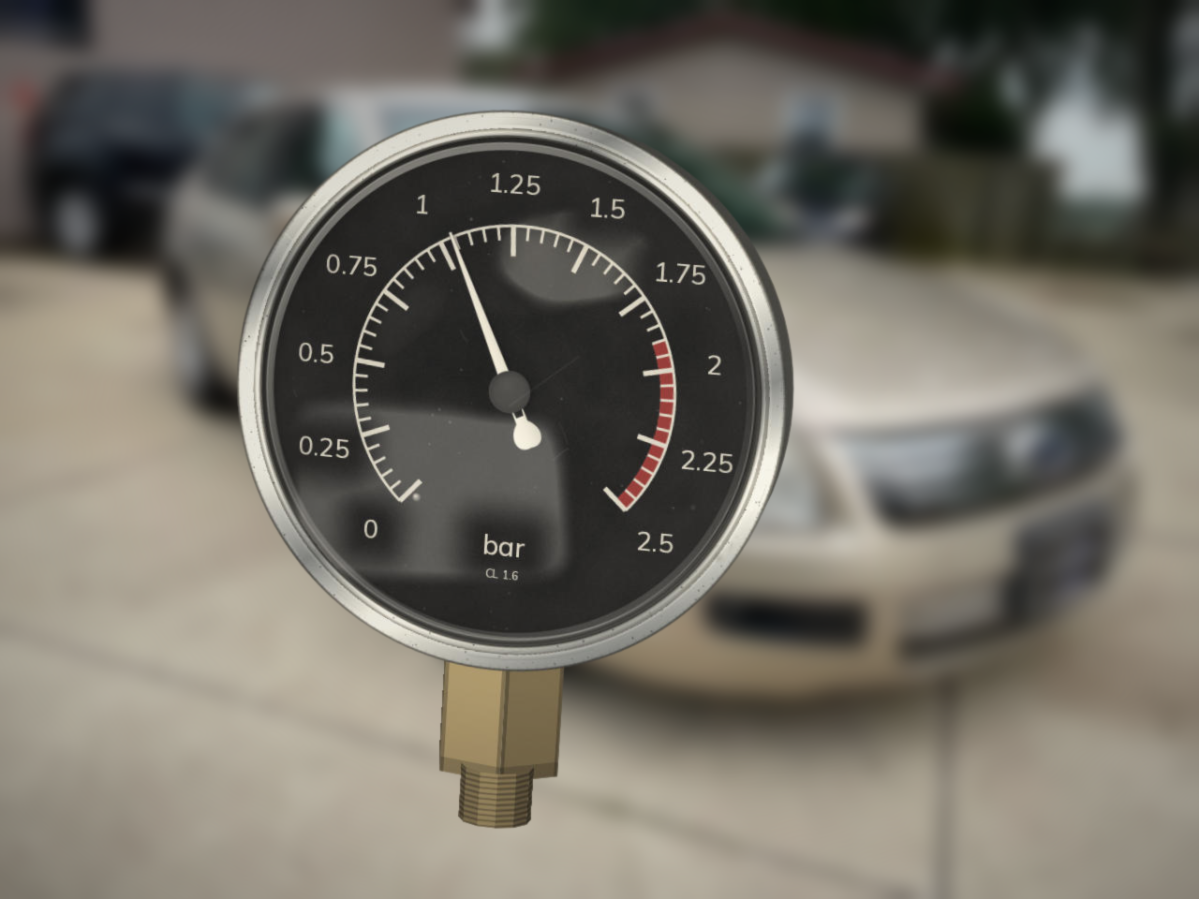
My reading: 1.05
